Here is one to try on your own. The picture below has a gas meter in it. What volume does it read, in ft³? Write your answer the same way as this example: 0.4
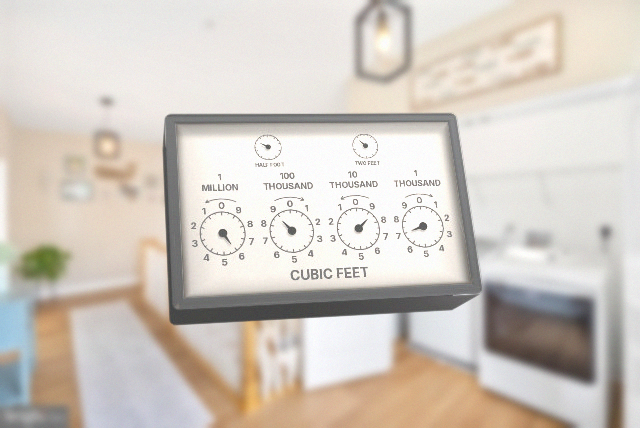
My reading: 588700
